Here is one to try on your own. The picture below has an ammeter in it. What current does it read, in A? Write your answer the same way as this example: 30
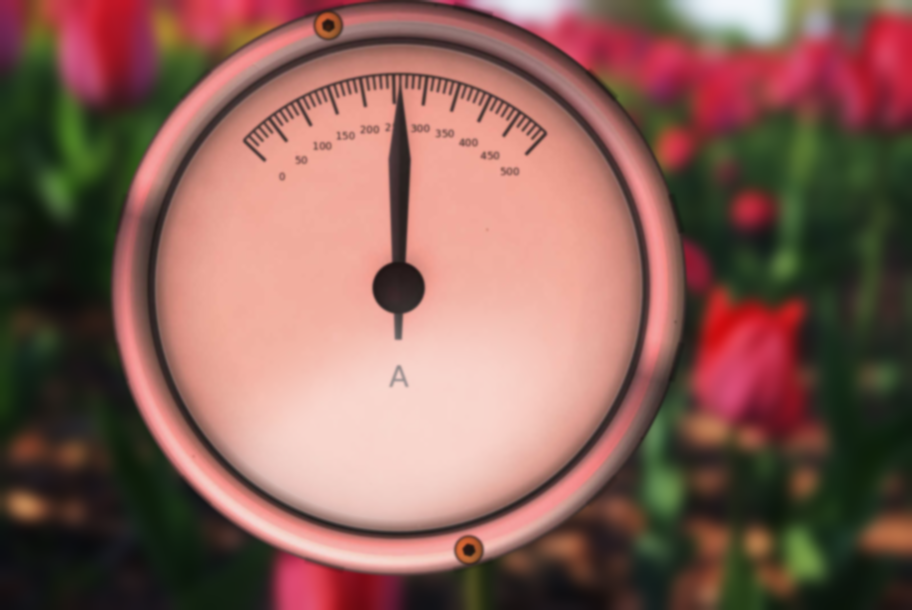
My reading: 260
